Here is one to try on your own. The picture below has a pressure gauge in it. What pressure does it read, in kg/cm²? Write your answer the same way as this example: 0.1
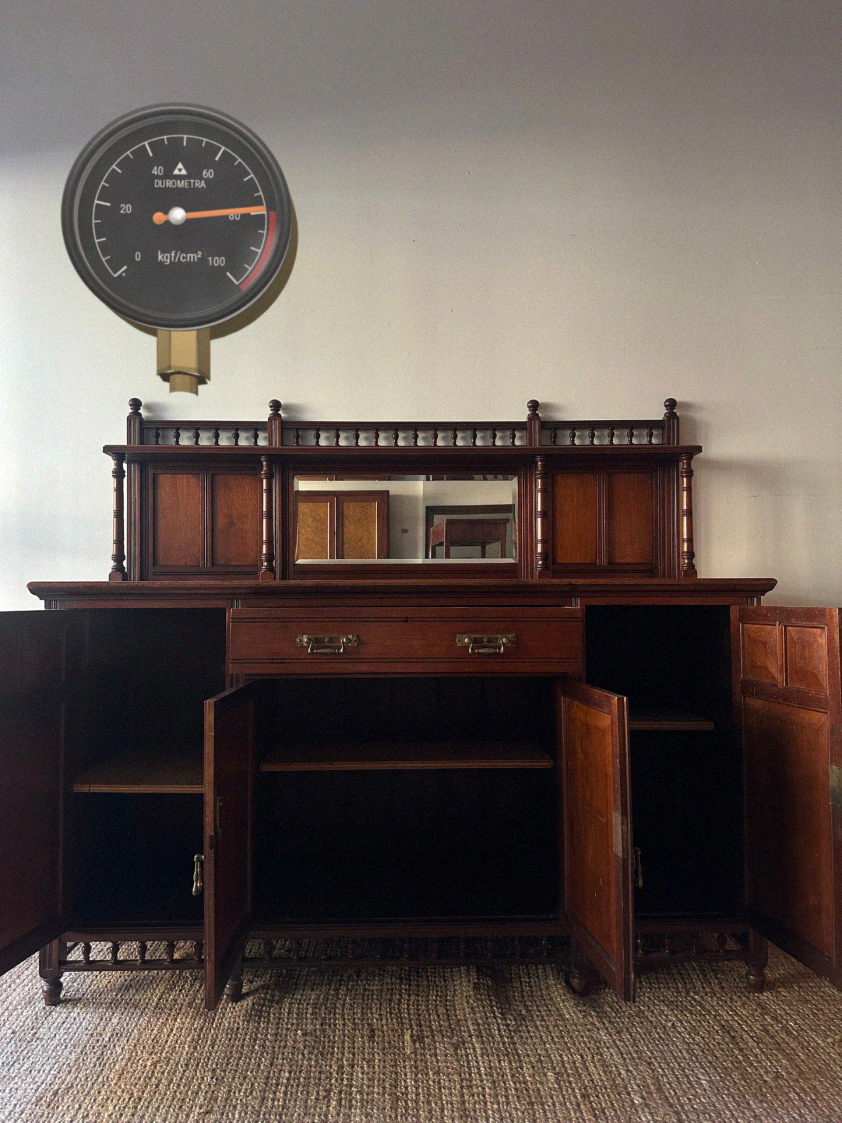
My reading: 80
